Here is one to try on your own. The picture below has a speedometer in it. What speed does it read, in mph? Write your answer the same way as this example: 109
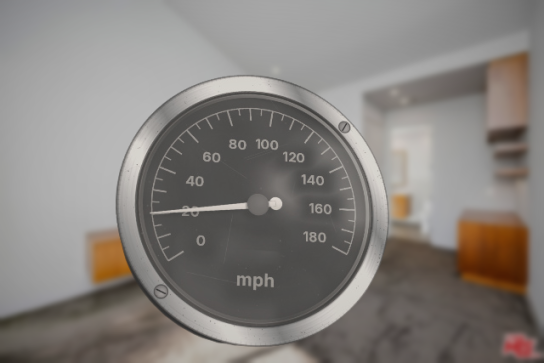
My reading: 20
